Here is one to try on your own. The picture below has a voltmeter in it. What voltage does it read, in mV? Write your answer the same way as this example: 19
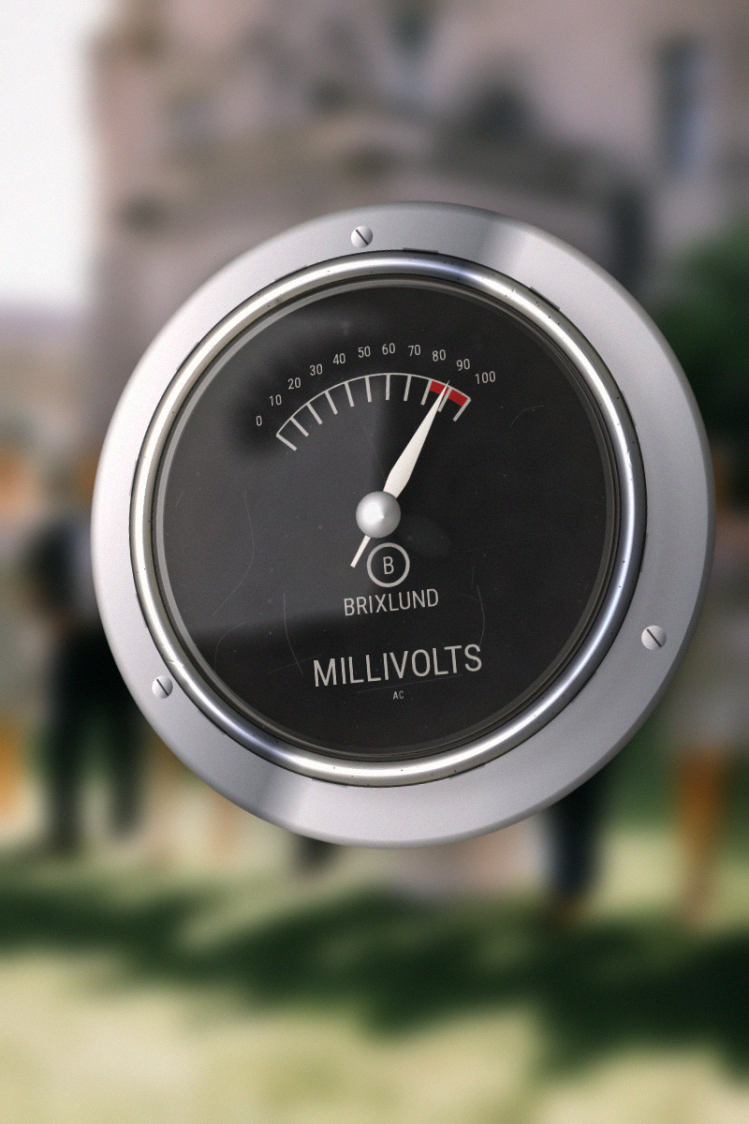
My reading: 90
